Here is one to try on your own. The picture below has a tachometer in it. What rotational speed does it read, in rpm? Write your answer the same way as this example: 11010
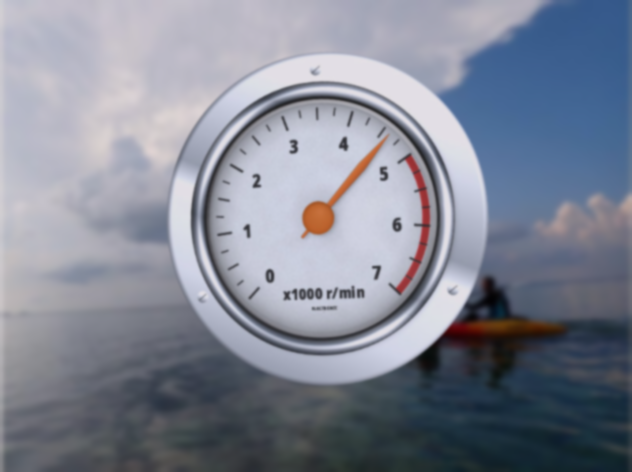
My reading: 4625
